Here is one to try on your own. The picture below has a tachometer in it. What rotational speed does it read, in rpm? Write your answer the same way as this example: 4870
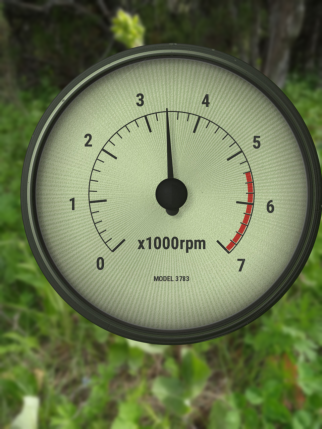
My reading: 3400
